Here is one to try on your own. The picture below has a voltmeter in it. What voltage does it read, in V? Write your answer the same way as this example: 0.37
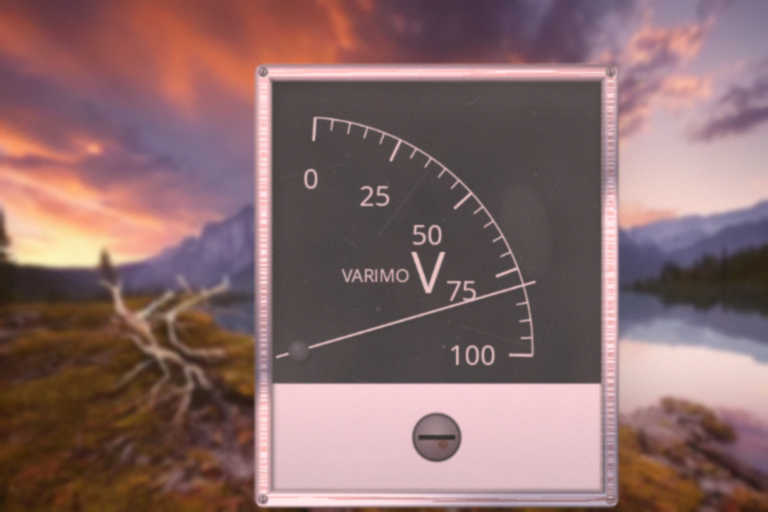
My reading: 80
